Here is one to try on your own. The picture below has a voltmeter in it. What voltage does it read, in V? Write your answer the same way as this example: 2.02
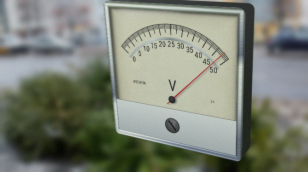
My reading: 47.5
